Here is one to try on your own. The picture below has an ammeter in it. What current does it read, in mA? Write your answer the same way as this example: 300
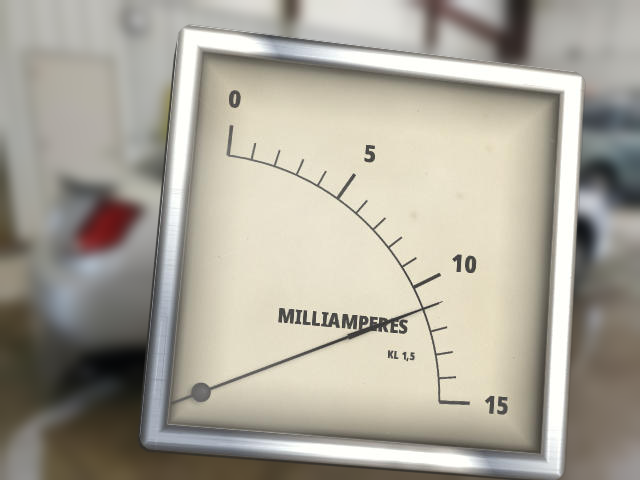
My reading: 11
